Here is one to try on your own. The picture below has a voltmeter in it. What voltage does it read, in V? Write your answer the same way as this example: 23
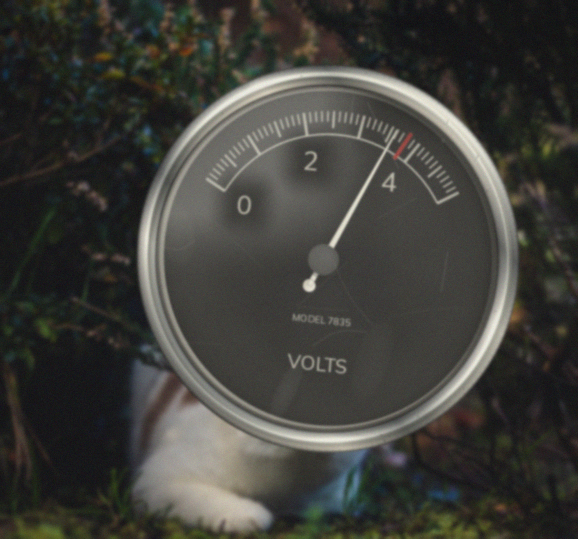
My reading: 3.6
